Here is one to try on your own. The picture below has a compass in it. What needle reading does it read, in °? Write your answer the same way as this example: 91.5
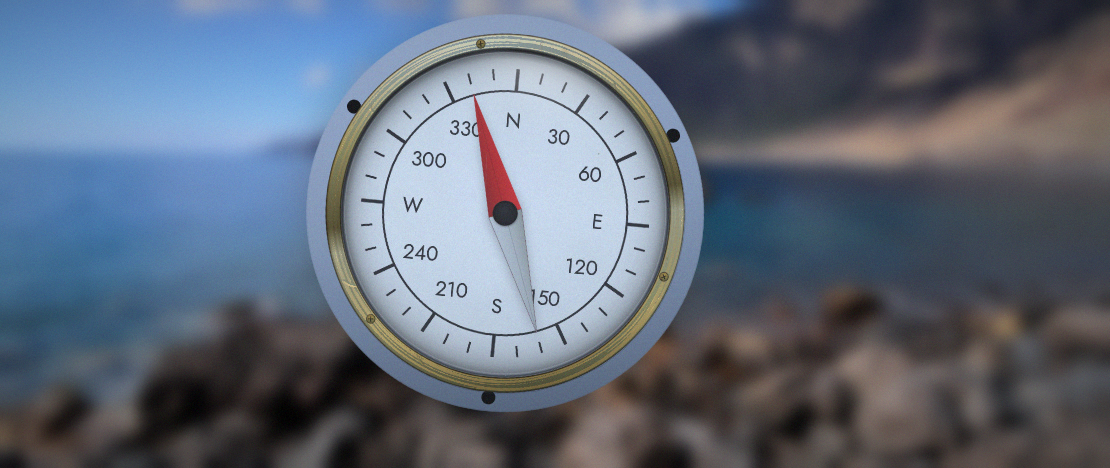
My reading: 340
